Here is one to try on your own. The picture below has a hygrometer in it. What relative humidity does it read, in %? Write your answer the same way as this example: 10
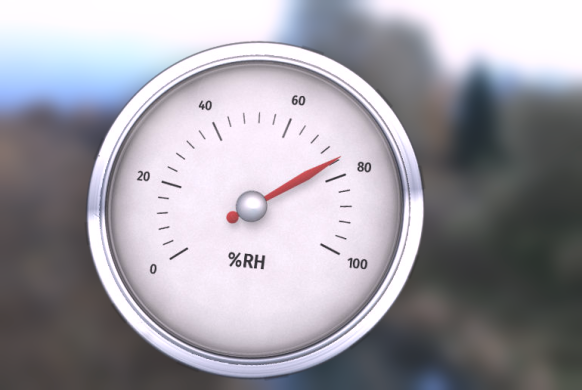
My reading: 76
